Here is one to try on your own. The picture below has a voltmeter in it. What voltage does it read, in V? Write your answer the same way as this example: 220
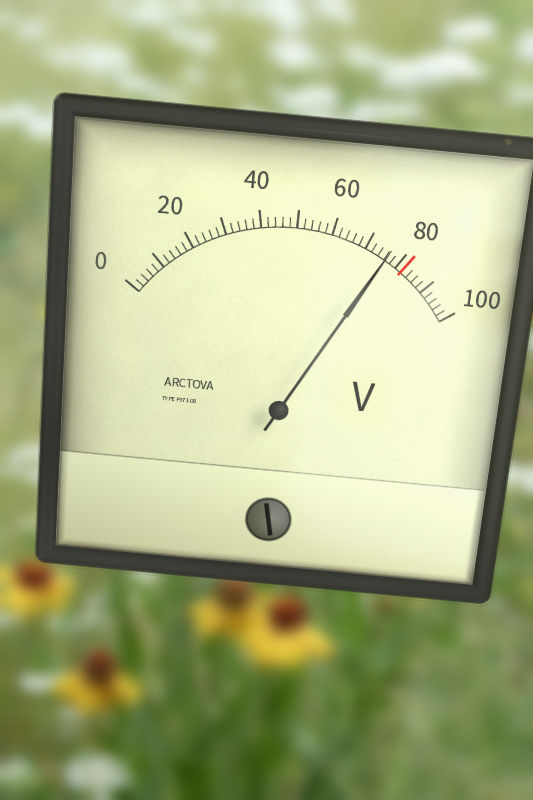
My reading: 76
